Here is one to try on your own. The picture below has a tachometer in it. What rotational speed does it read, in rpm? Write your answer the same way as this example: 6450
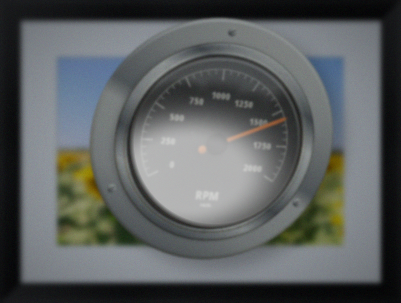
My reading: 1550
